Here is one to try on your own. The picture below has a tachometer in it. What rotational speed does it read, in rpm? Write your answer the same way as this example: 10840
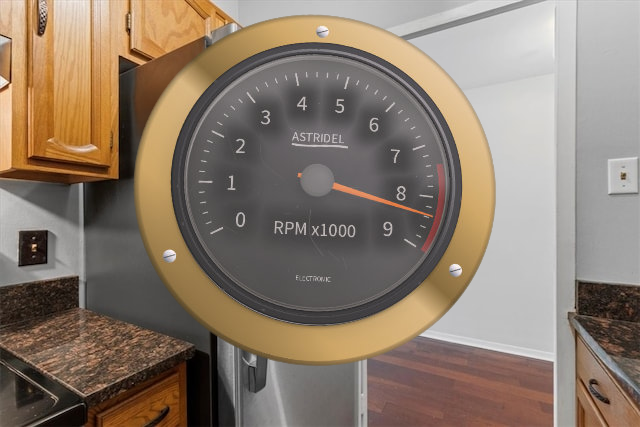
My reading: 8400
